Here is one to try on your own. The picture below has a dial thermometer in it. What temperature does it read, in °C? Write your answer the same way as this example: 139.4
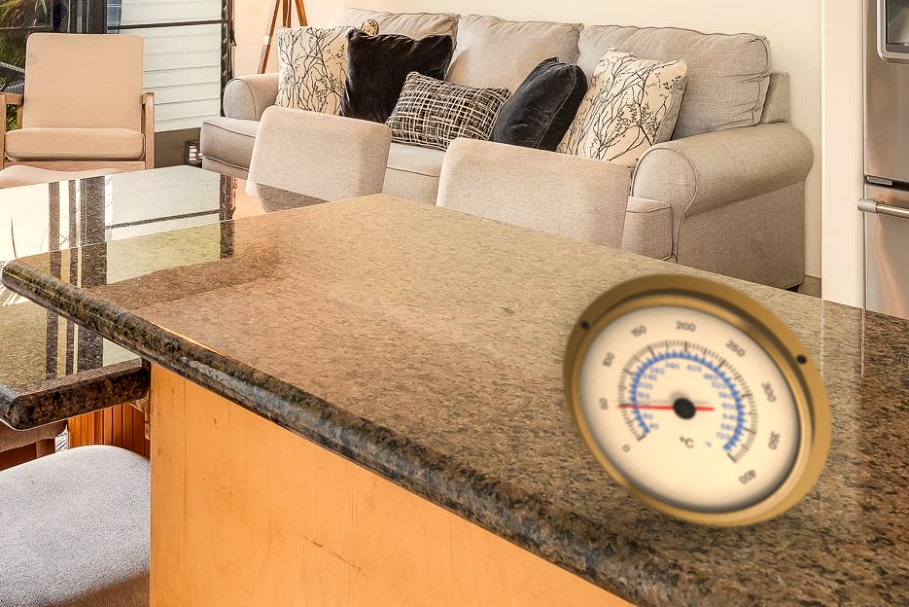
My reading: 50
